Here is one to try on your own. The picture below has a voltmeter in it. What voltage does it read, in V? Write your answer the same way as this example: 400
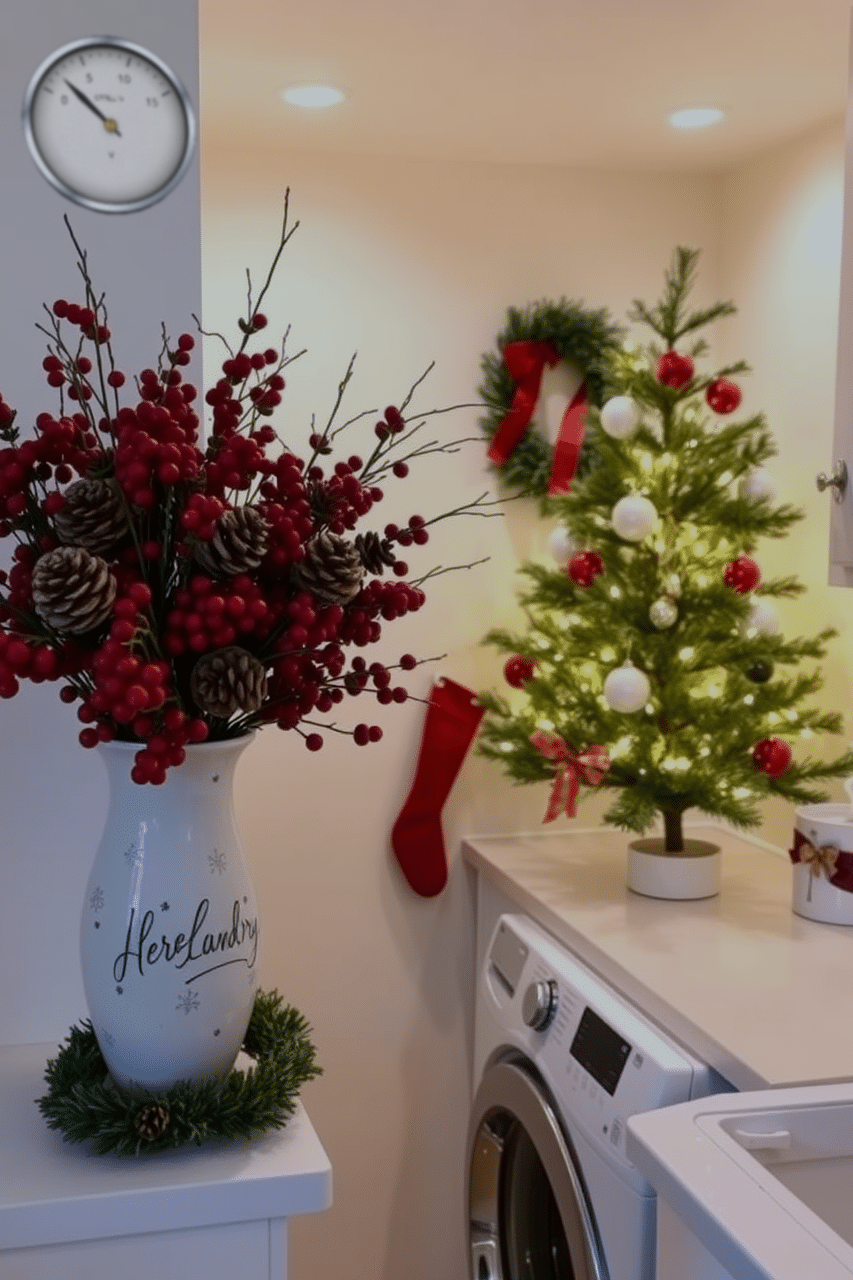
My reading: 2
